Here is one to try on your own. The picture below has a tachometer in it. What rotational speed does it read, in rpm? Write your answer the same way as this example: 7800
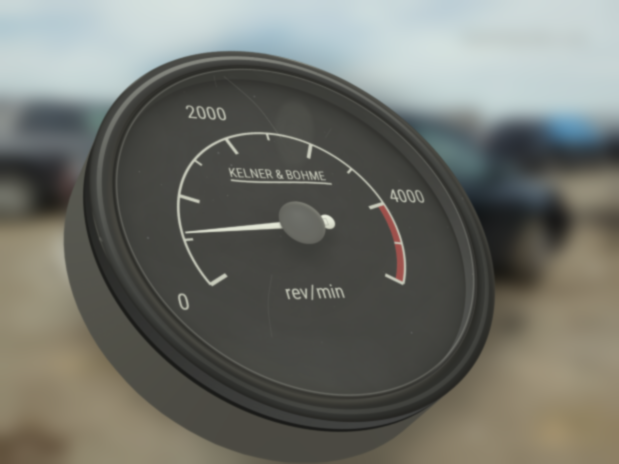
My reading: 500
